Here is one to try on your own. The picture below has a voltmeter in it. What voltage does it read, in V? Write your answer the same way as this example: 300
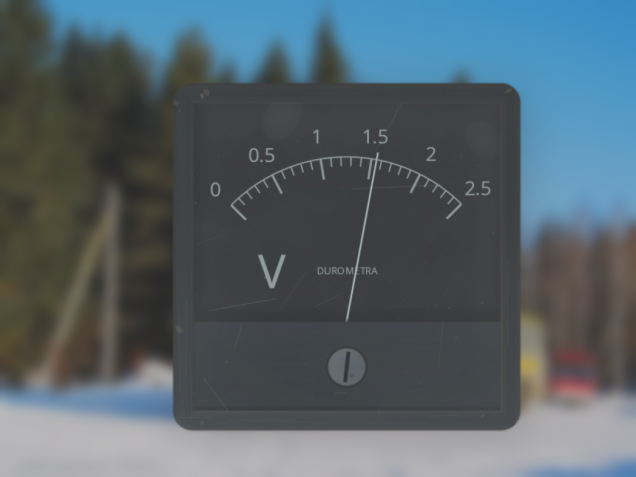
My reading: 1.55
